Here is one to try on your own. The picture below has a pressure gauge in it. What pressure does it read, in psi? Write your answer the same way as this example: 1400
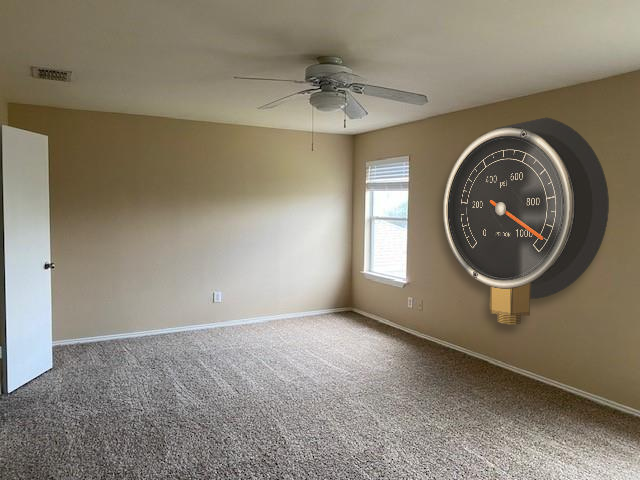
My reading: 950
